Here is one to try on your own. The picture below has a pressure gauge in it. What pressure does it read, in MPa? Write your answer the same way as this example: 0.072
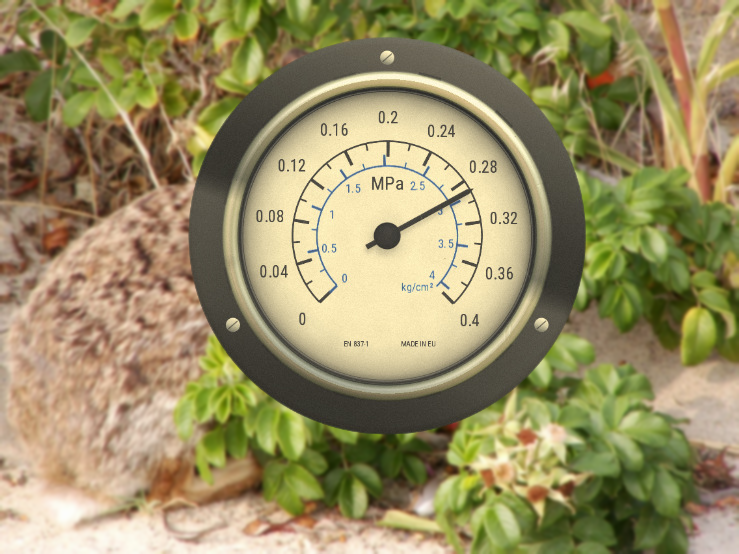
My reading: 0.29
